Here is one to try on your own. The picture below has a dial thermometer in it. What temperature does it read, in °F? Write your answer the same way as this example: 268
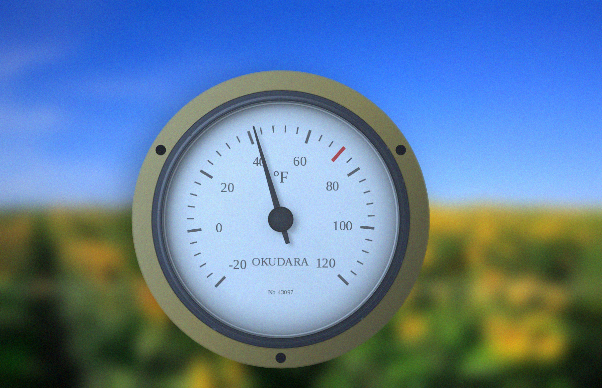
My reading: 42
